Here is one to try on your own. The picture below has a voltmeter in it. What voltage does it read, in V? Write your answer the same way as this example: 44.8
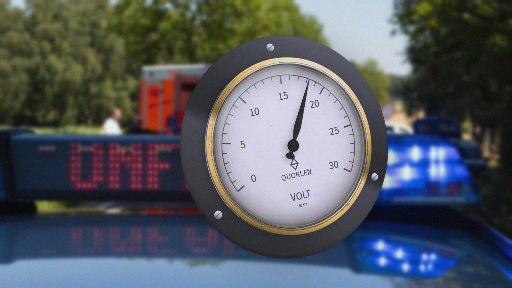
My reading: 18
